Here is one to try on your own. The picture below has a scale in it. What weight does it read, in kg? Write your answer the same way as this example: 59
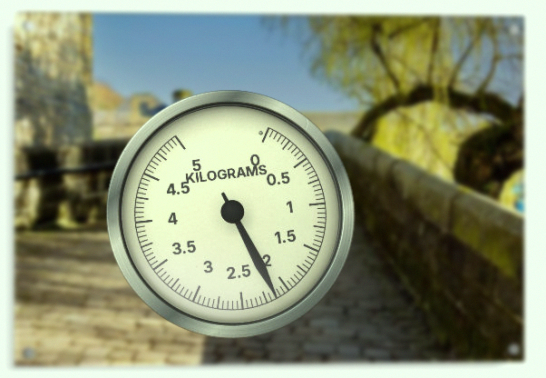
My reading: 2.15
